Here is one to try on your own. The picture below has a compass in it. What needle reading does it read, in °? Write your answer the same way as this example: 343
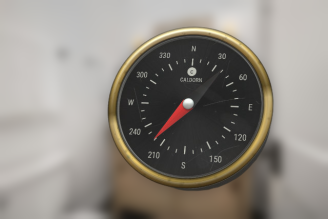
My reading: 220
